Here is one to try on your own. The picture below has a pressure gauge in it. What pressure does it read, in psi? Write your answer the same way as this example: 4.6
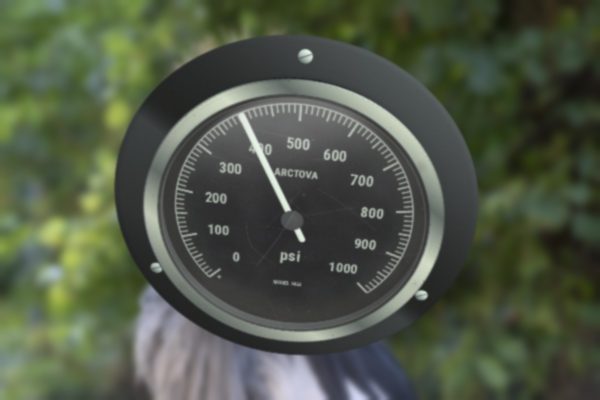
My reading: 400
